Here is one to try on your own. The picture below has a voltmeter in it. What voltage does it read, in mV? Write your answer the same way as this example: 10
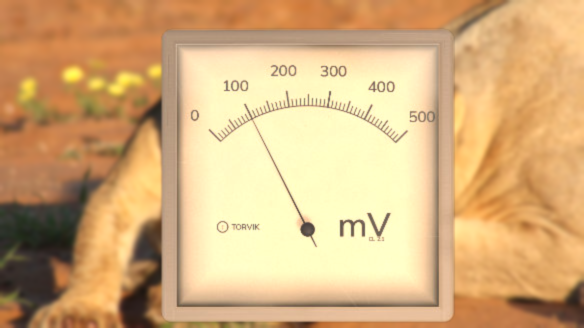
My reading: 100
